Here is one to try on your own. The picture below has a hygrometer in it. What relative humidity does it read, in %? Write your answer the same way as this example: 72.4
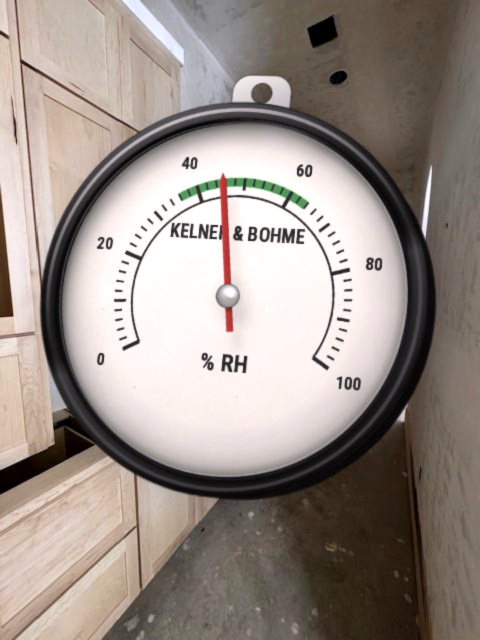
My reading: 46
